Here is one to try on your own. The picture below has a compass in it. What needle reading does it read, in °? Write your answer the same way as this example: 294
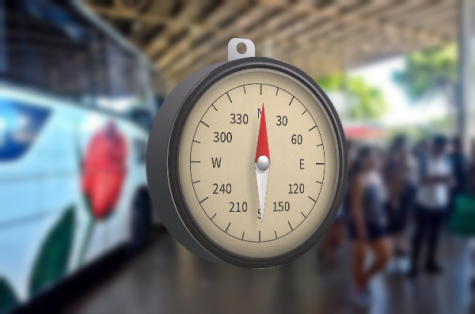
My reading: 0
